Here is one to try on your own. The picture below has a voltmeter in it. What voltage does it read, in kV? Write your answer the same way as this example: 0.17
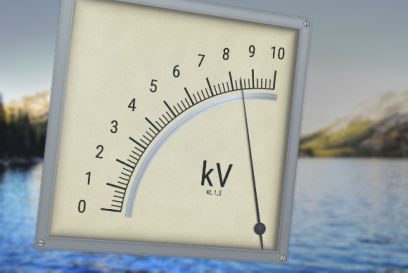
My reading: 8.4
